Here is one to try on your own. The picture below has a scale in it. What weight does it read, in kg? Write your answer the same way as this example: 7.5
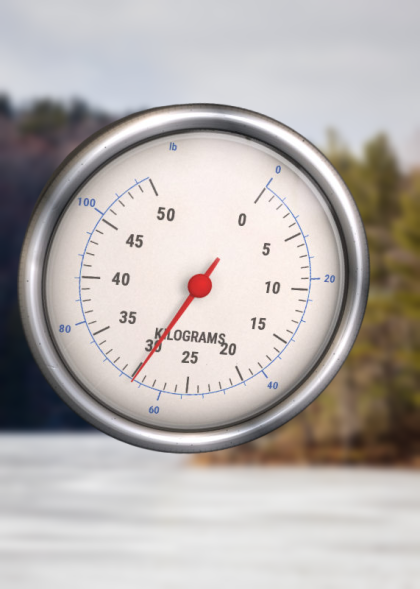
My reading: 30
